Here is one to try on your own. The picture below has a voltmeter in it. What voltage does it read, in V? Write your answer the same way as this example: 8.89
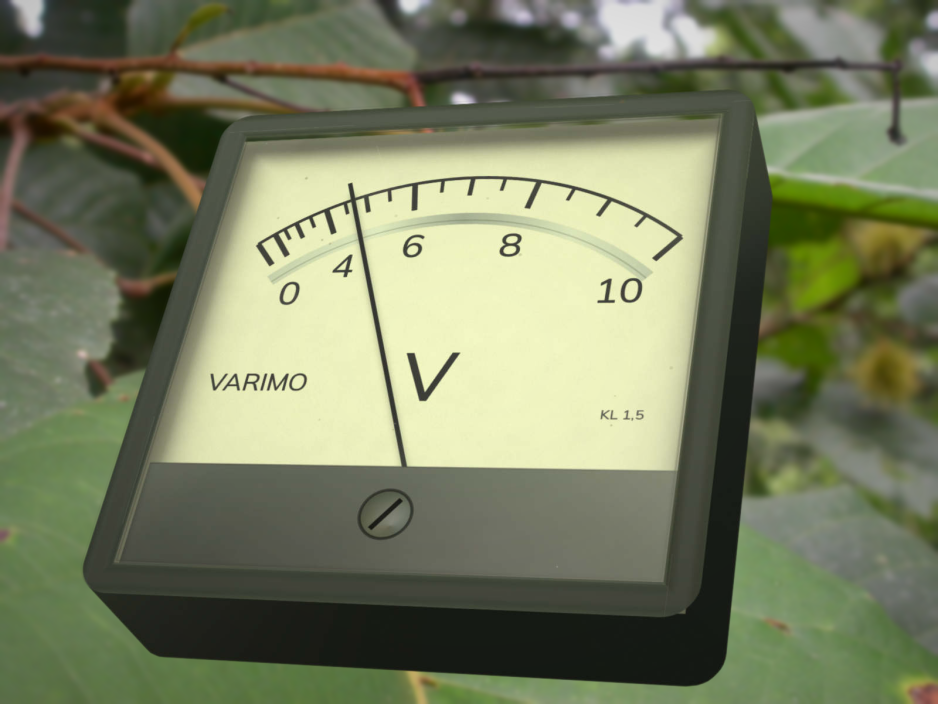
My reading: 4.75
